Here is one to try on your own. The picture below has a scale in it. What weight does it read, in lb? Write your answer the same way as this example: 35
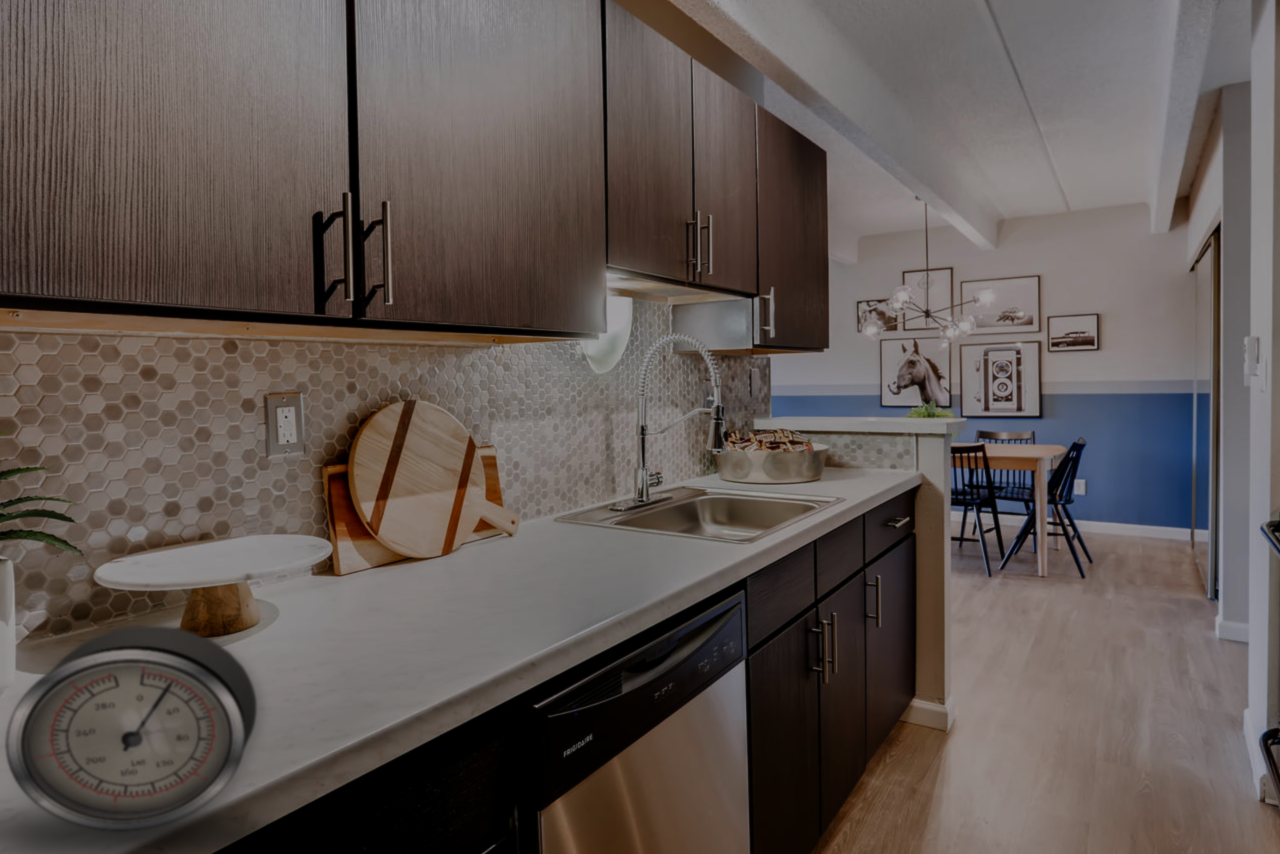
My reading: 20
